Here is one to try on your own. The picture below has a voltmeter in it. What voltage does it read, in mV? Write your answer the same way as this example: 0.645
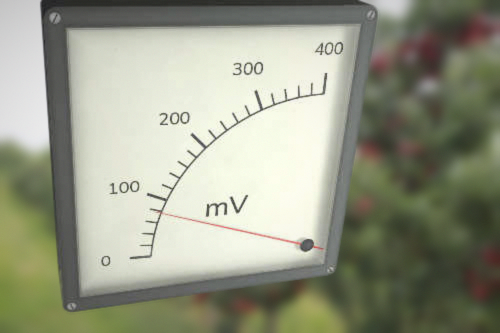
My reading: 80
